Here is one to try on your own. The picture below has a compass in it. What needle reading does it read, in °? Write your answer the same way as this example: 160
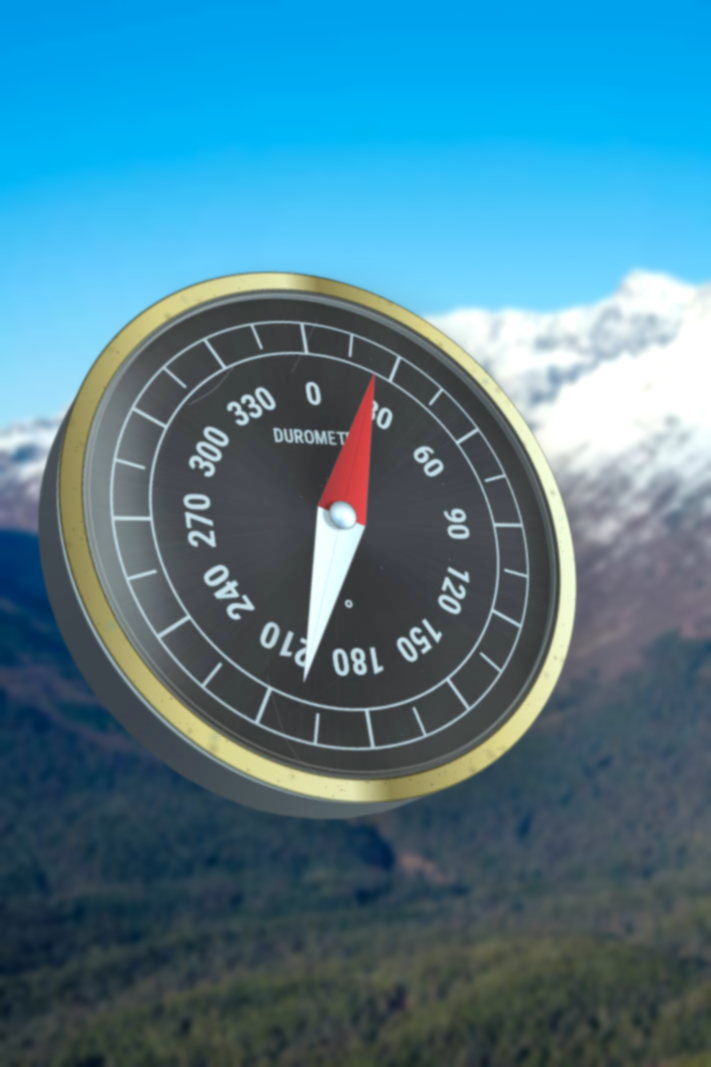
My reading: 22.5
